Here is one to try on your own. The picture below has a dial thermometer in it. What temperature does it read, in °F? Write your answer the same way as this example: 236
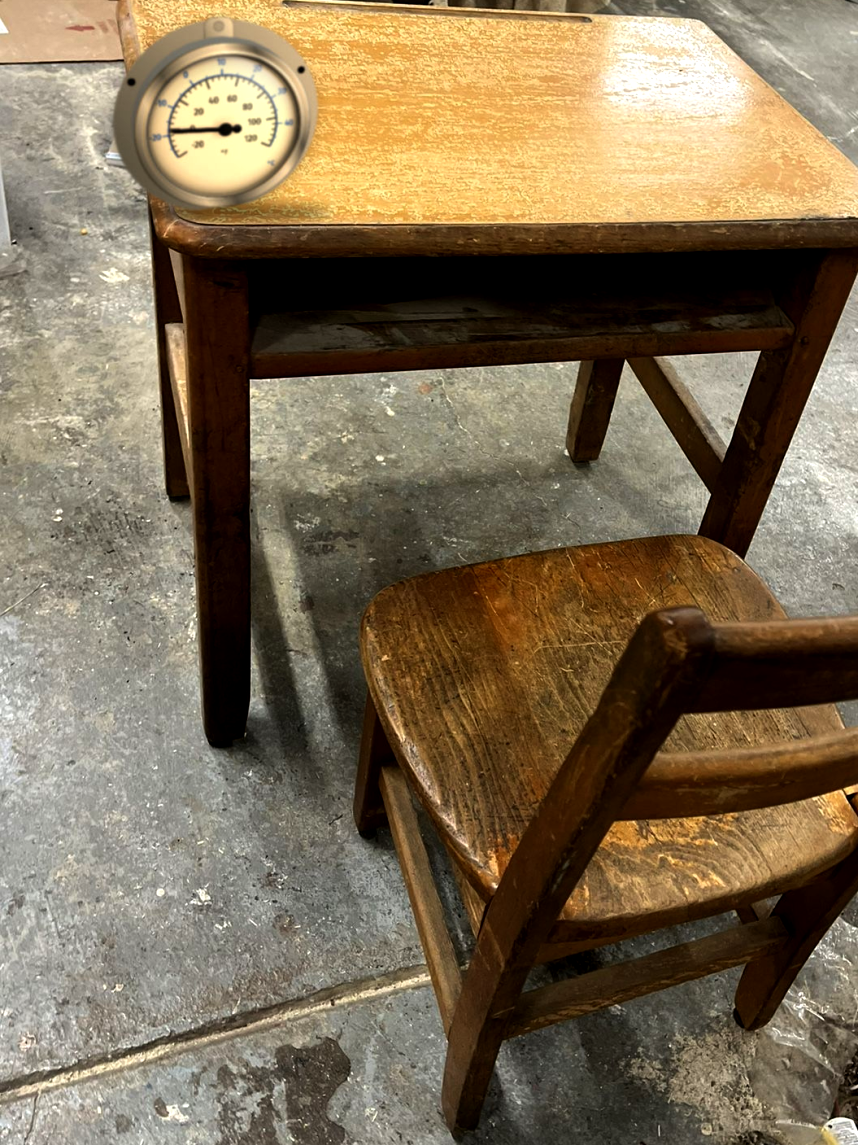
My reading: 0
